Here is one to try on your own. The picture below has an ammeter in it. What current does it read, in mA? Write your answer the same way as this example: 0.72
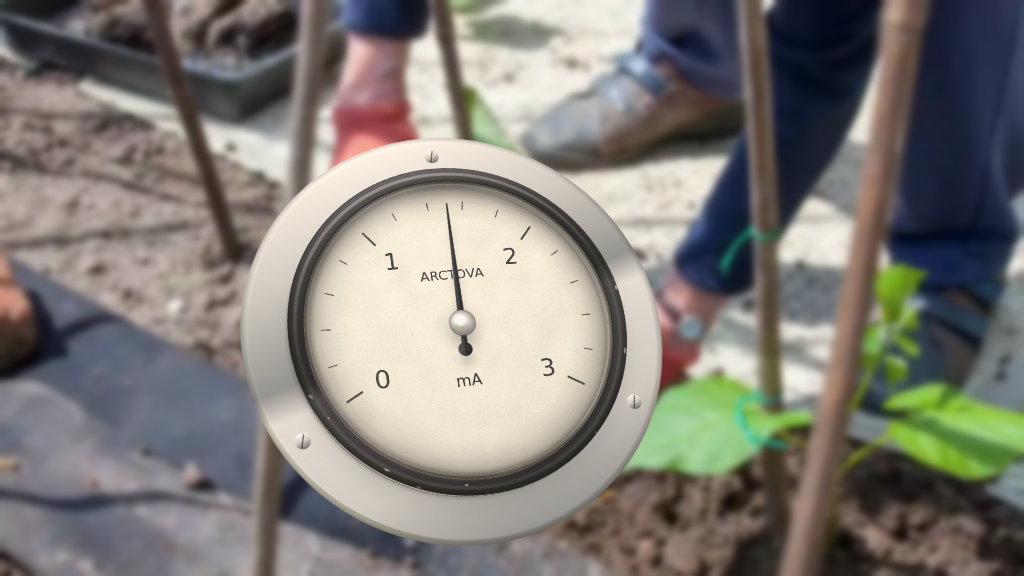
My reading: 1.5
